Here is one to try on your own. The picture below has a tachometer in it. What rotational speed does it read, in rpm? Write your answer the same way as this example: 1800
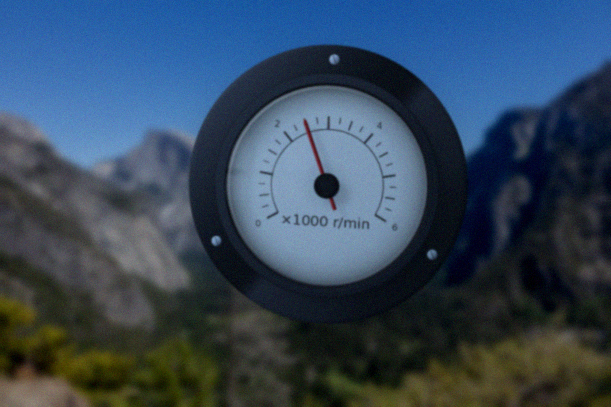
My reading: 2500
